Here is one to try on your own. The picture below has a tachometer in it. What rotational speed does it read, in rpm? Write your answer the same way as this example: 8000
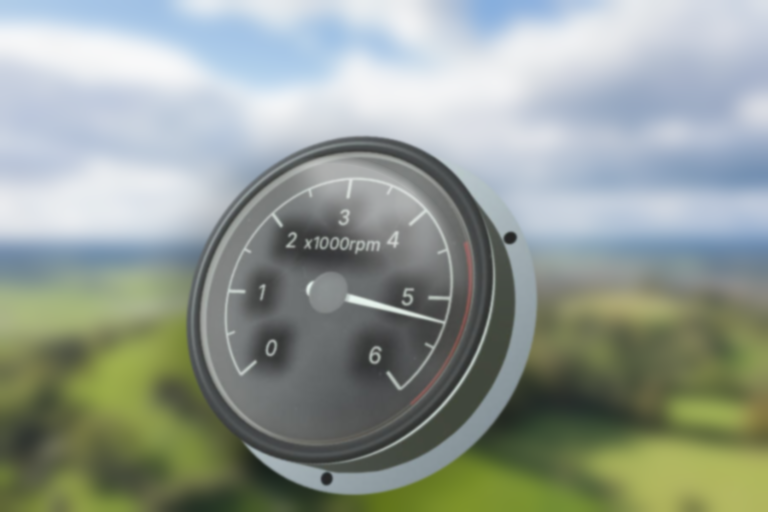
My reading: 5250
